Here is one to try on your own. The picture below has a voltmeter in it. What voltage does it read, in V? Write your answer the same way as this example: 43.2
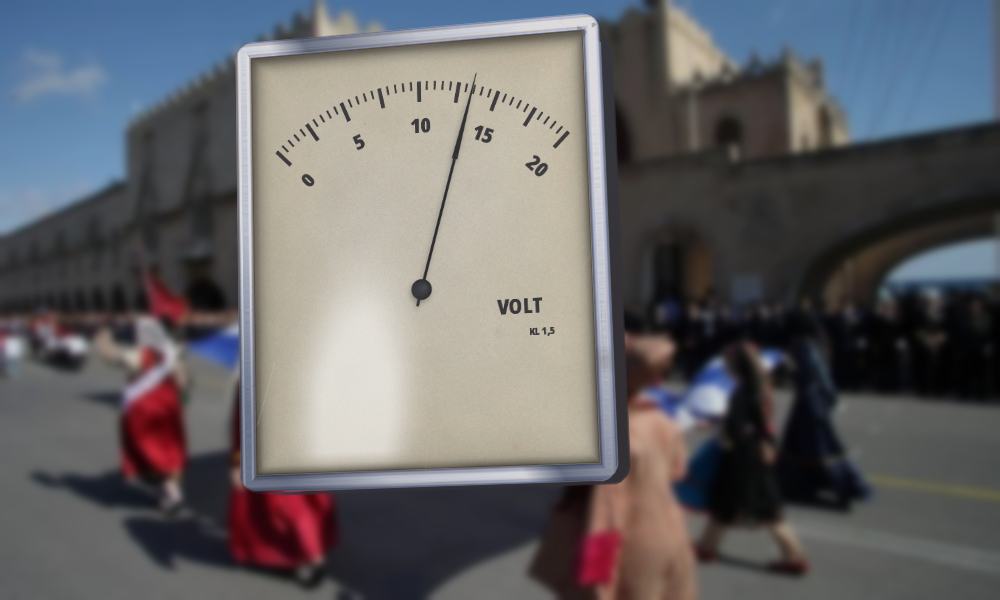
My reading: 13.5
